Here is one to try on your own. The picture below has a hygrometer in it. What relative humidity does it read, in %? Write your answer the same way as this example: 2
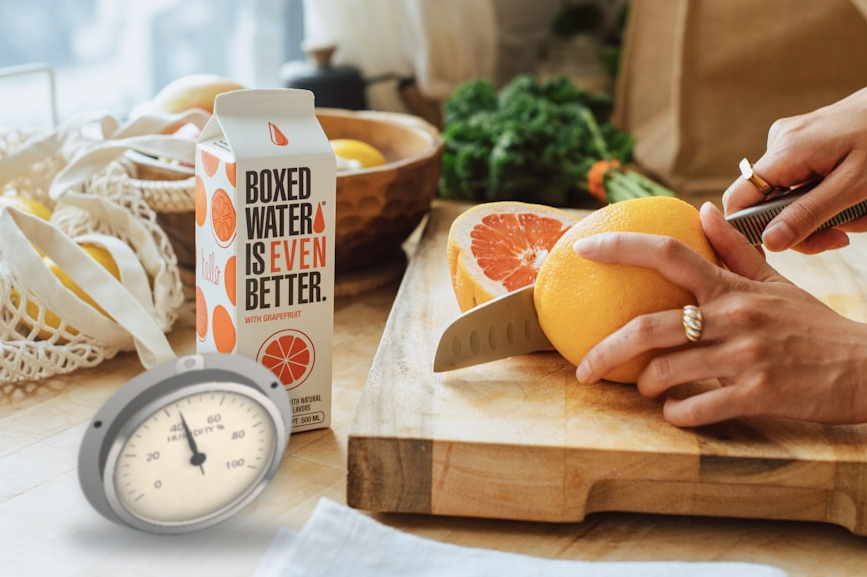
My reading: 44
